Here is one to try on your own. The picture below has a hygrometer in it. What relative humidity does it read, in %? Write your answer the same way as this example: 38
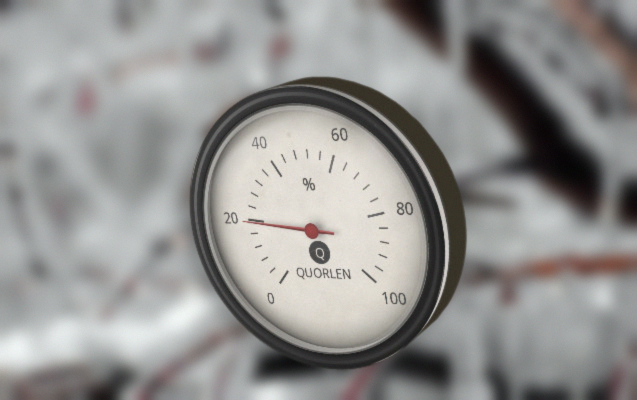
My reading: 20
